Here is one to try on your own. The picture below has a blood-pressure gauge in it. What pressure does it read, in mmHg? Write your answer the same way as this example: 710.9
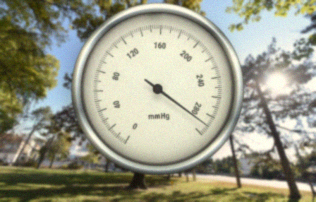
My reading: 290
